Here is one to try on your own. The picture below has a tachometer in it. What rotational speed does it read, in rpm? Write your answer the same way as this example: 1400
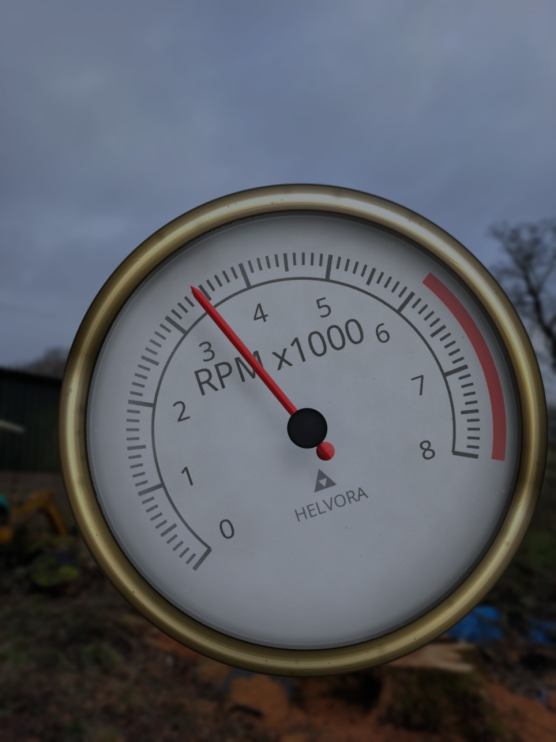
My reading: 3400
